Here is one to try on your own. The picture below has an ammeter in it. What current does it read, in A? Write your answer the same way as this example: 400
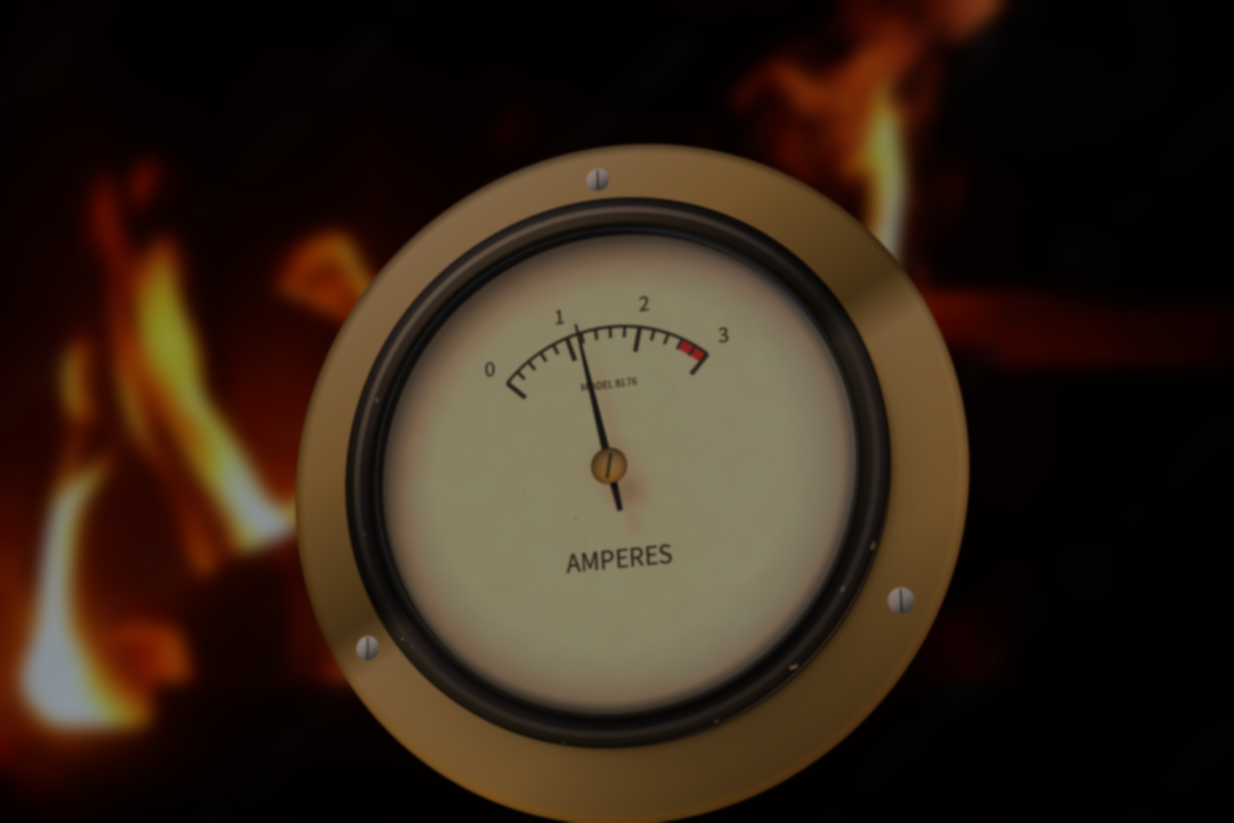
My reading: 1.2
